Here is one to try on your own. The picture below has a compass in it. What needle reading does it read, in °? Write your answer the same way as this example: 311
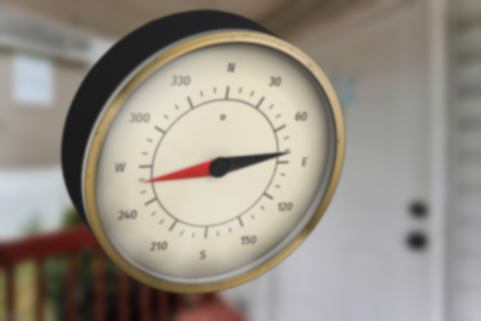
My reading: 260
